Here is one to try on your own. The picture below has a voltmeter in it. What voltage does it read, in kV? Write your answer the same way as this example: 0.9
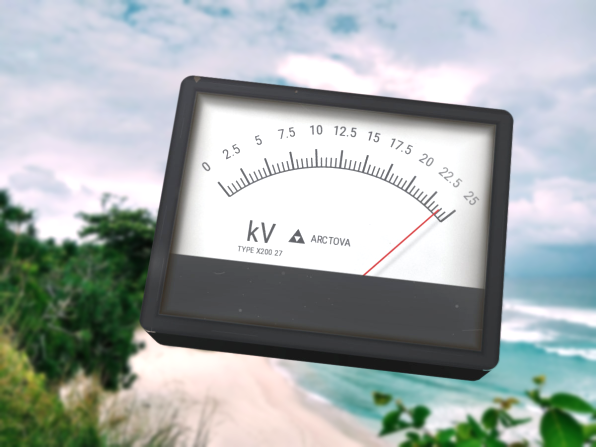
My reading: 24
